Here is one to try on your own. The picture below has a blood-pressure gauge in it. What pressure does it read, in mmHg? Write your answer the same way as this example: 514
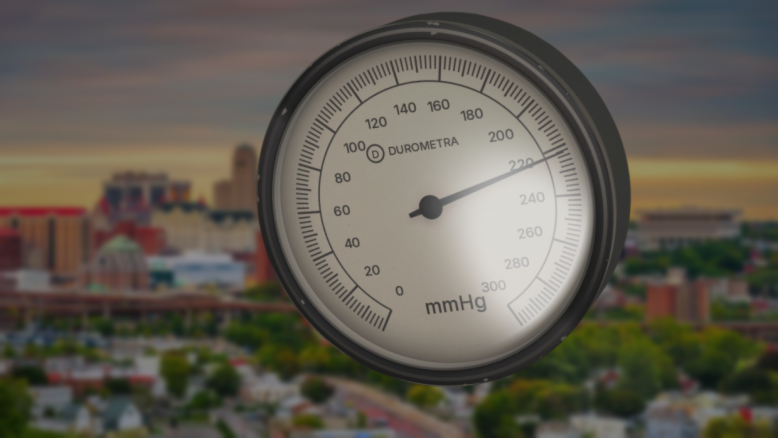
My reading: 222
